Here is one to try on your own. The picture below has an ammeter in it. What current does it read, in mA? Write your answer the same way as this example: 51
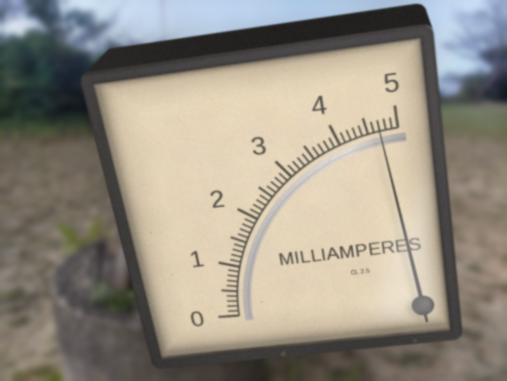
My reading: 4.7
